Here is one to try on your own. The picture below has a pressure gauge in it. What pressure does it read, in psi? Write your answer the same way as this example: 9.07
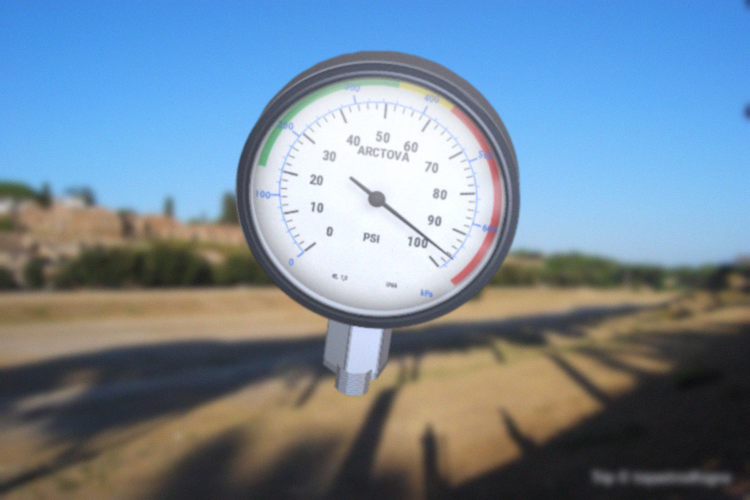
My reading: 96
